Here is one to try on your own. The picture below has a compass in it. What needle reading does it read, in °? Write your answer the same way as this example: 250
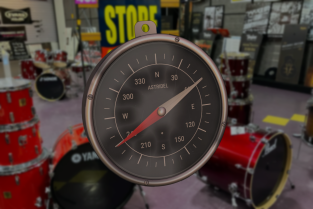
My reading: 240
